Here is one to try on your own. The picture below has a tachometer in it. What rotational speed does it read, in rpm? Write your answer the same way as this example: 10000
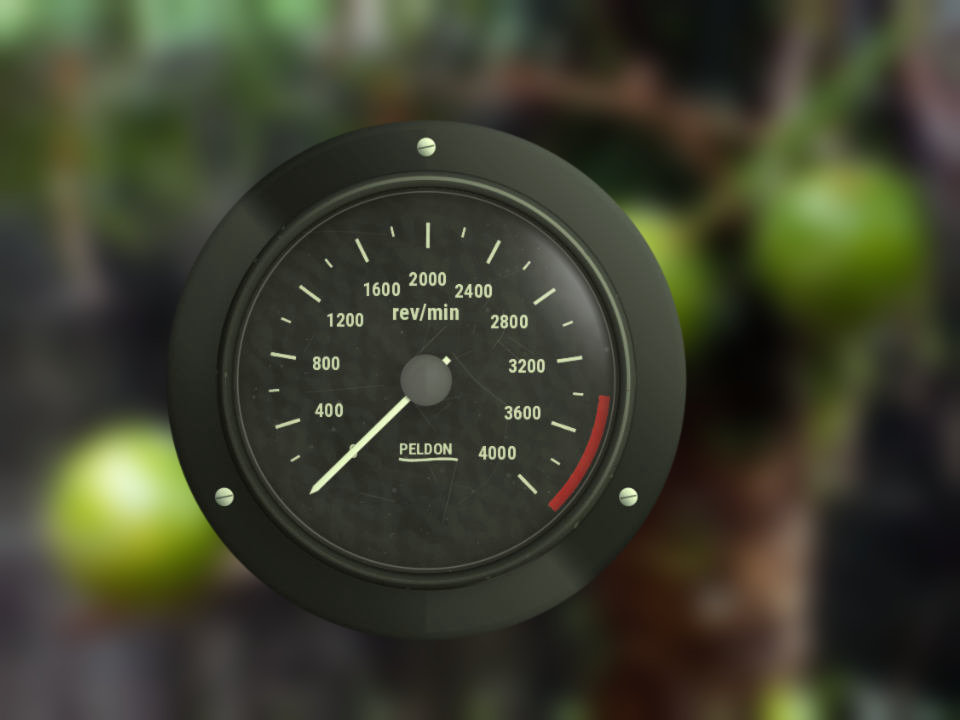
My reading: 0
